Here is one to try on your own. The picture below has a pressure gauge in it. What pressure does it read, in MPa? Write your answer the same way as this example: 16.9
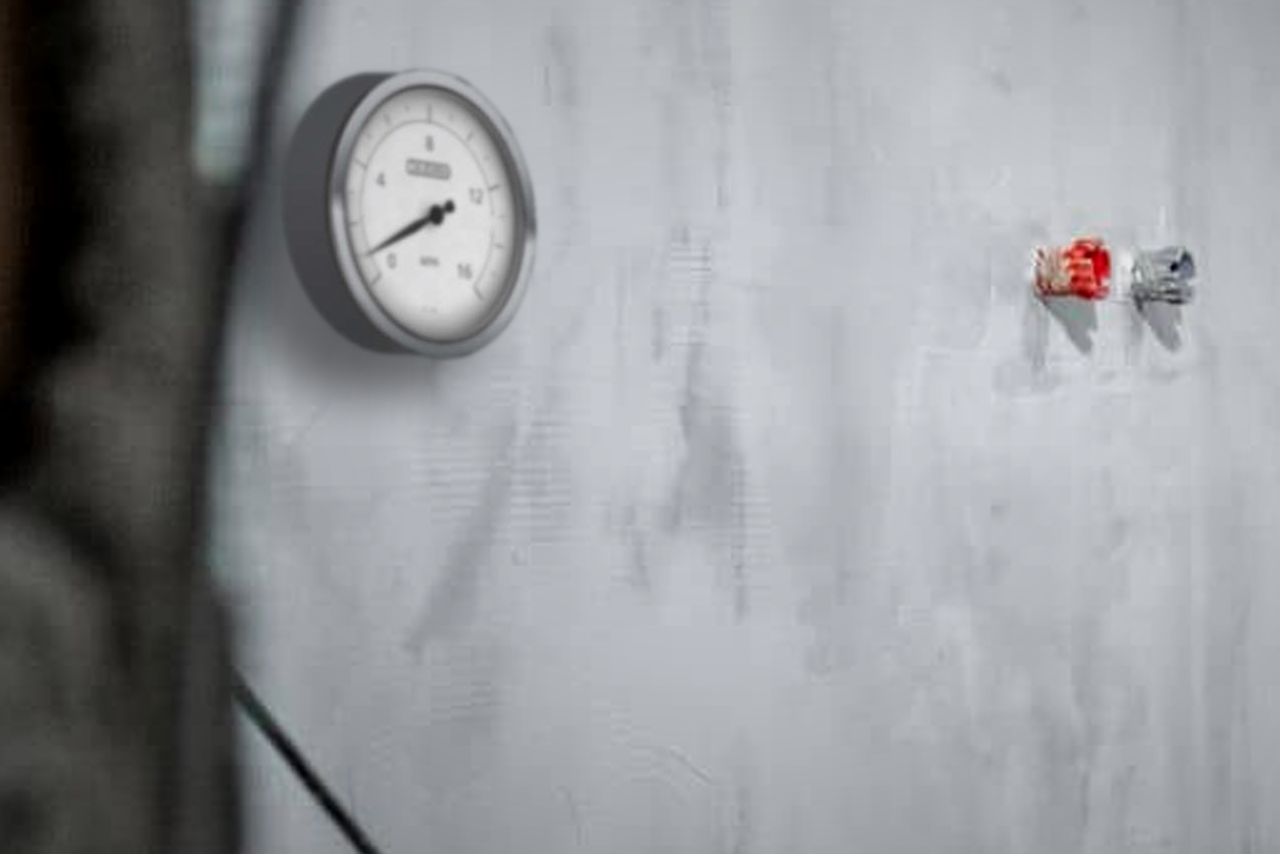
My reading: 1
